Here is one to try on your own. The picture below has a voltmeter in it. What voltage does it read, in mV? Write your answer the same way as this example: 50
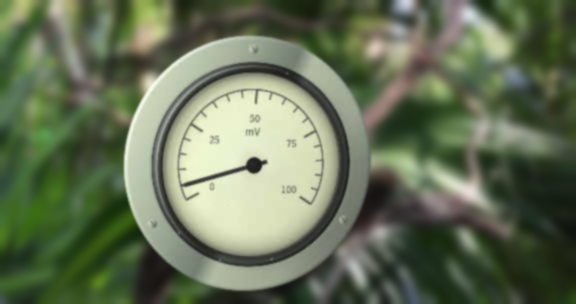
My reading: 5
